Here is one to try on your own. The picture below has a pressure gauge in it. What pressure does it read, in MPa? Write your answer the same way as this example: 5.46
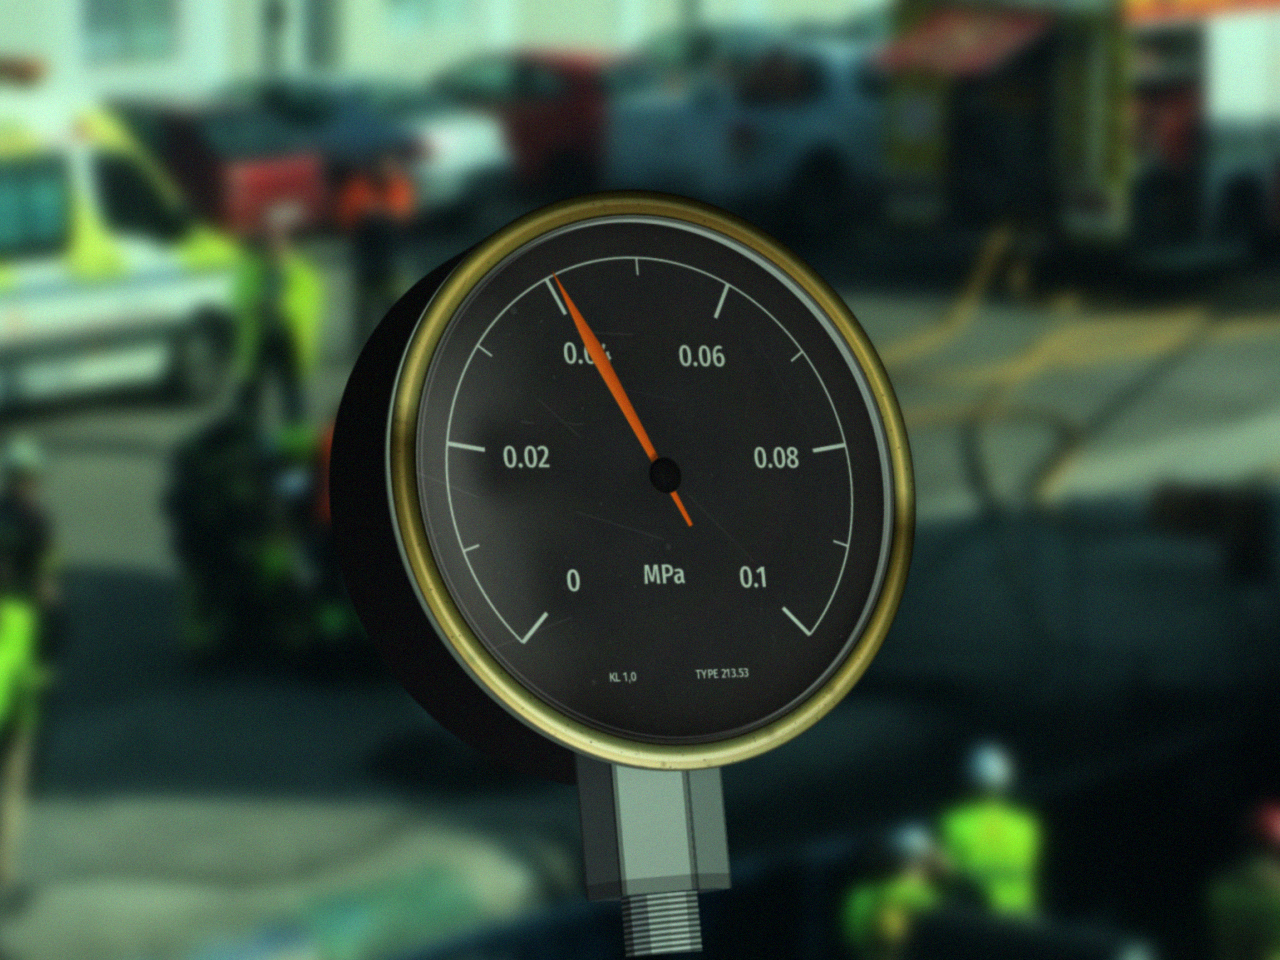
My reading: 0.04
